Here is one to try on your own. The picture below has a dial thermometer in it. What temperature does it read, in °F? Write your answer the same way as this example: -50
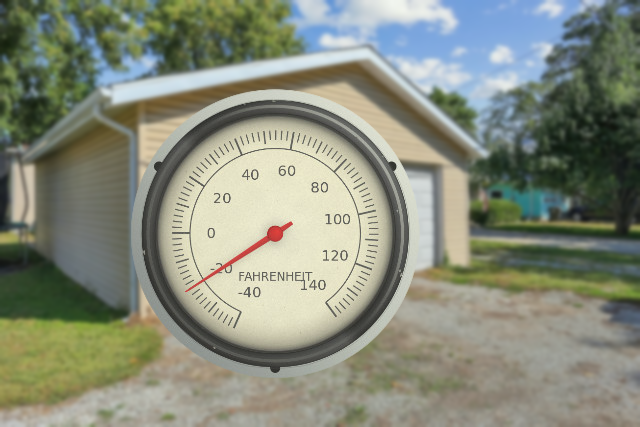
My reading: -20
